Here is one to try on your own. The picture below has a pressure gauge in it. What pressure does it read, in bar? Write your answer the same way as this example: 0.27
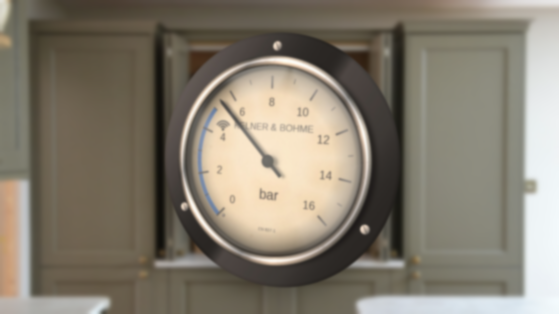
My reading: 5.5
